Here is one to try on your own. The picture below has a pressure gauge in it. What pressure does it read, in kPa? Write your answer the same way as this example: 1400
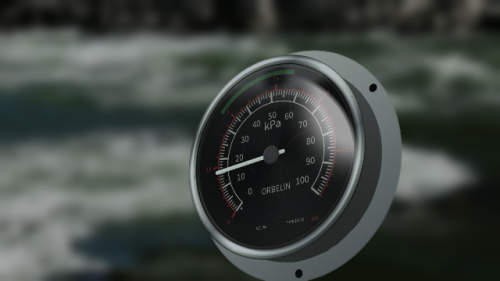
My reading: 15
